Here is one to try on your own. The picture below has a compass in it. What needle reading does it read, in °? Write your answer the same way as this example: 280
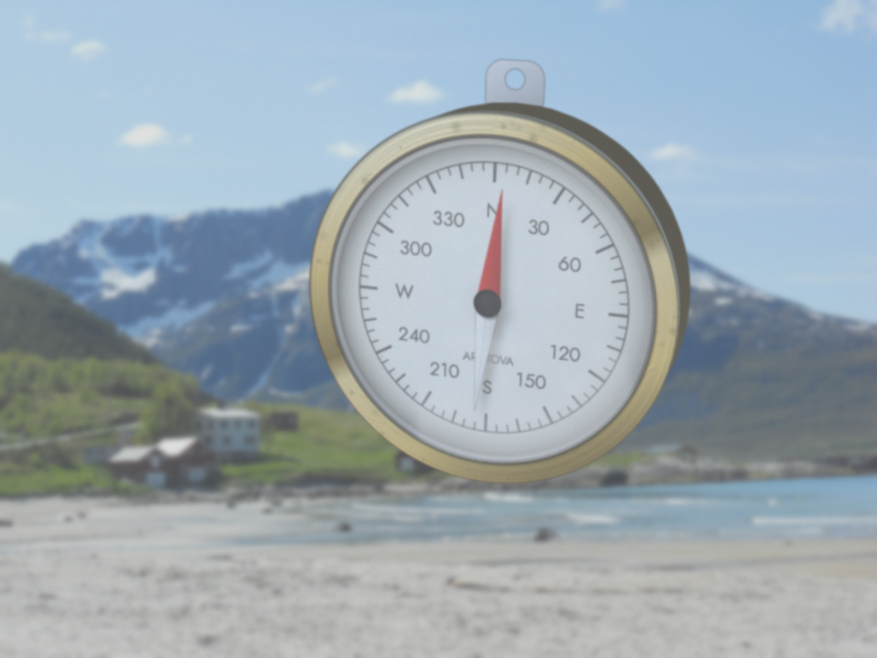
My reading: 5
